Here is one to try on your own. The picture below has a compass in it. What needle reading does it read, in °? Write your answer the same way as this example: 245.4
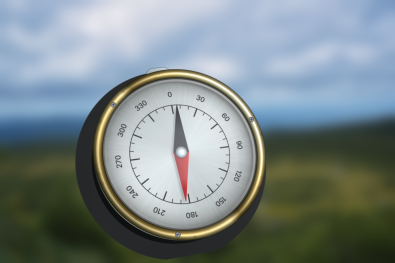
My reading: 185
